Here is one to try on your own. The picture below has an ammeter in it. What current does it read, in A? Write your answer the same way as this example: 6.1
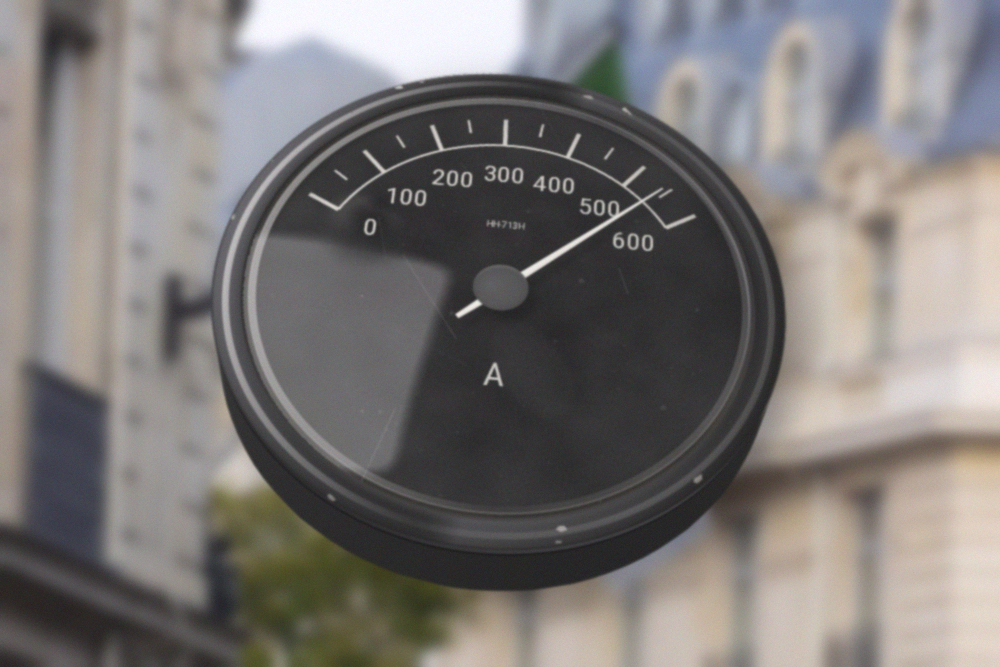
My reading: 550
